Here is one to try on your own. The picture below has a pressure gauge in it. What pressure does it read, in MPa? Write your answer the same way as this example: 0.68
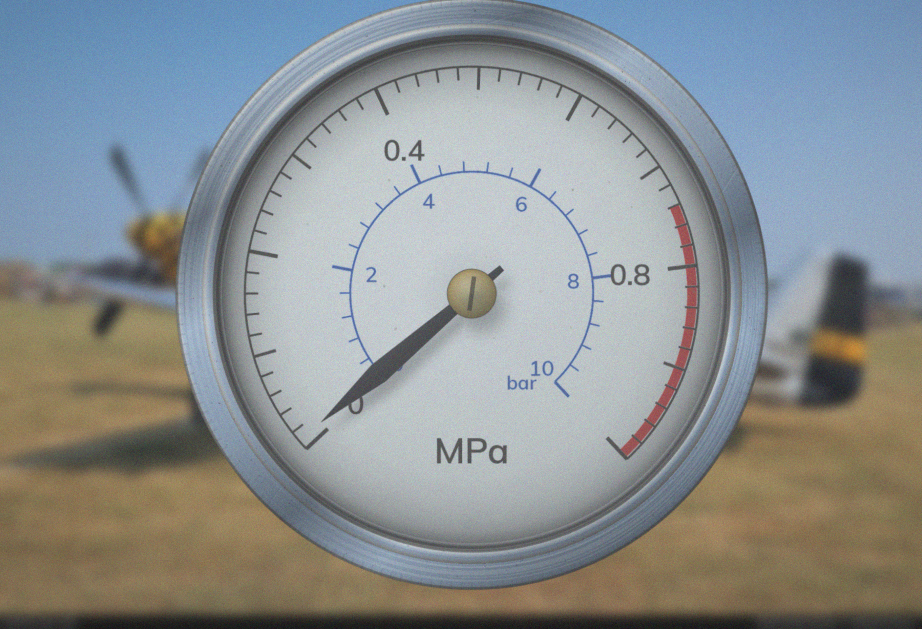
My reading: 0.01
